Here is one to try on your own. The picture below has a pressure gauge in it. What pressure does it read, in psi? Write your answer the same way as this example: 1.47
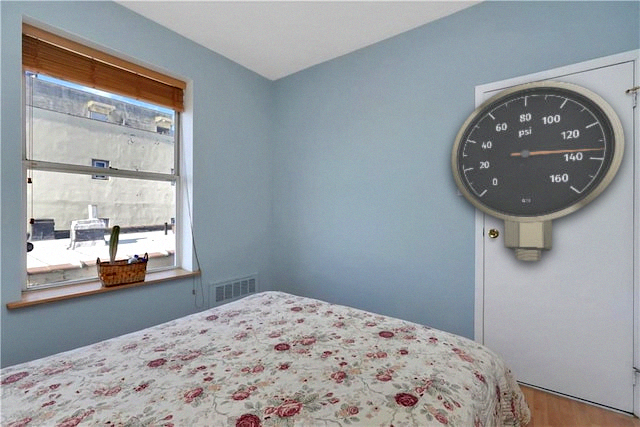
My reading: 135
